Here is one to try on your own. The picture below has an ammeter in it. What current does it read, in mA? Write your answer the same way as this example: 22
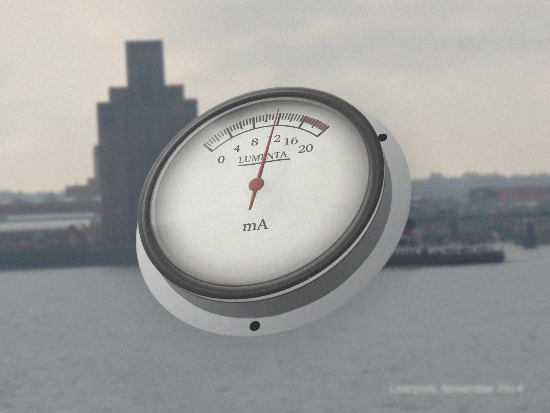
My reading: 12
